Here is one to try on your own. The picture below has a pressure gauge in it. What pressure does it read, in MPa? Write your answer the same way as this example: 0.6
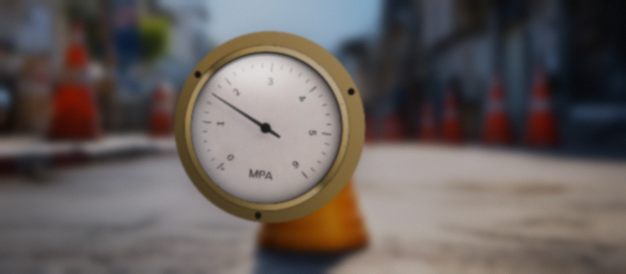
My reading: 1.6
